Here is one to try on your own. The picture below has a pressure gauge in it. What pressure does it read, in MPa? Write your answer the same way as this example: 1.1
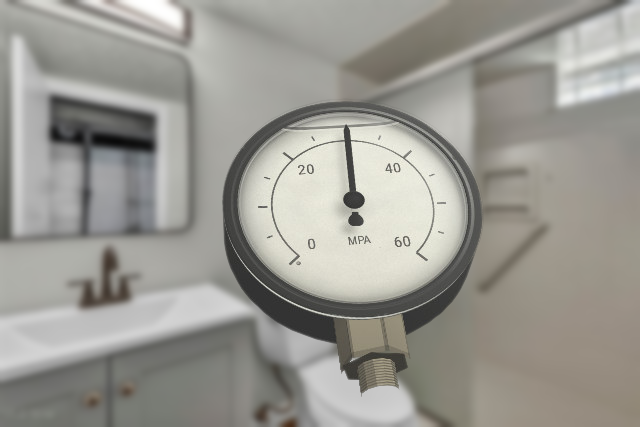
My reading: 30
